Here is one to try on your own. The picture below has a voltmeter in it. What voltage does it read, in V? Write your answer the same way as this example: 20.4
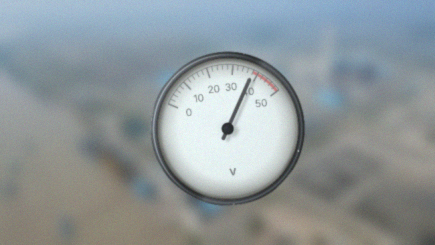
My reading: 38
